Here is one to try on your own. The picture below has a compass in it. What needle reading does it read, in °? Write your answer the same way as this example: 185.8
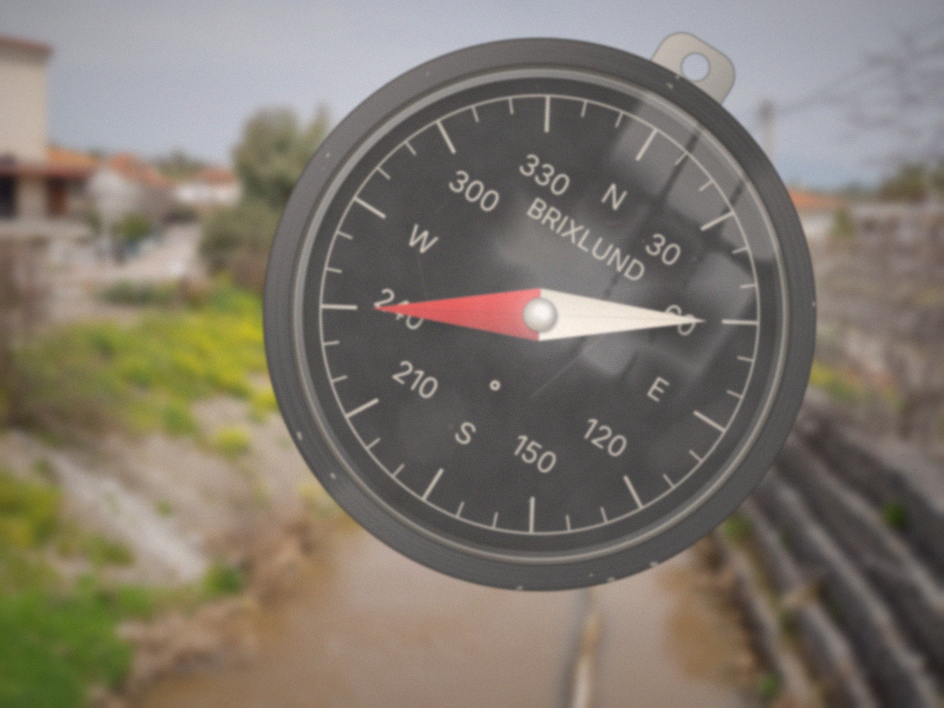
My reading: 240
